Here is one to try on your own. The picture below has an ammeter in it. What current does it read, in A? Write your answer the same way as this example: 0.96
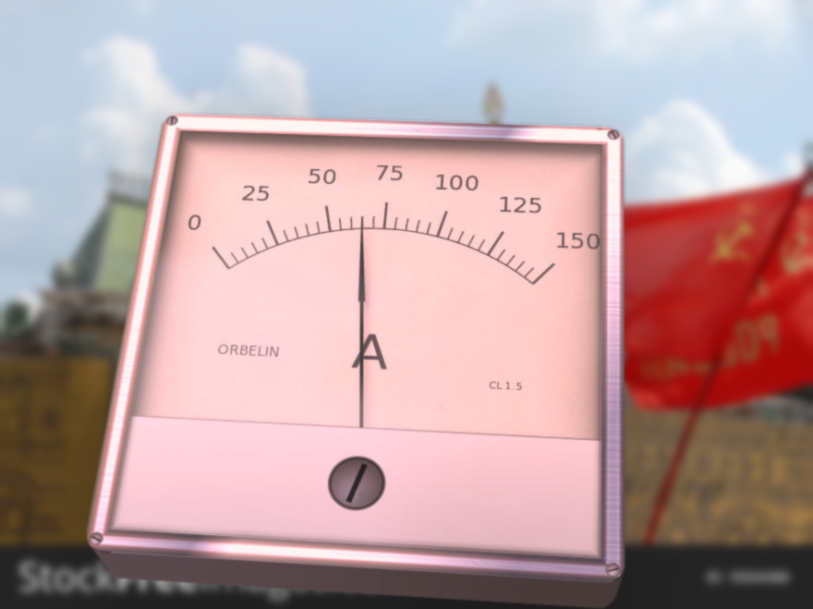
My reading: 65
